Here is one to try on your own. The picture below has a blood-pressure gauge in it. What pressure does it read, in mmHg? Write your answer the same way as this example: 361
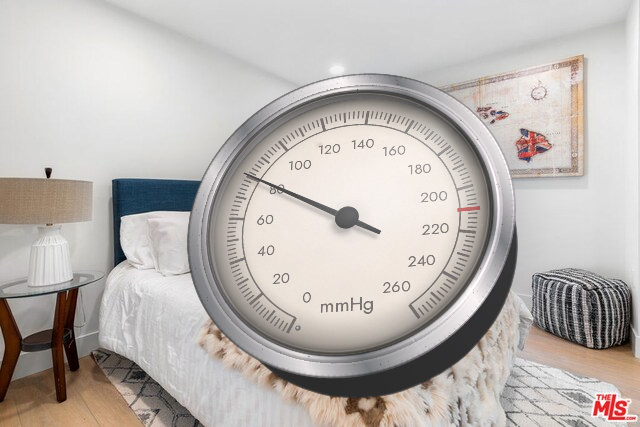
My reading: 80
